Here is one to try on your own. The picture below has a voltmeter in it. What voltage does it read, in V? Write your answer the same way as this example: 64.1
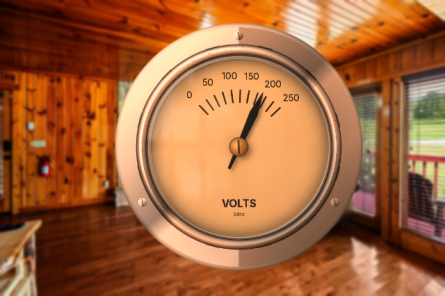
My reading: 187.5
